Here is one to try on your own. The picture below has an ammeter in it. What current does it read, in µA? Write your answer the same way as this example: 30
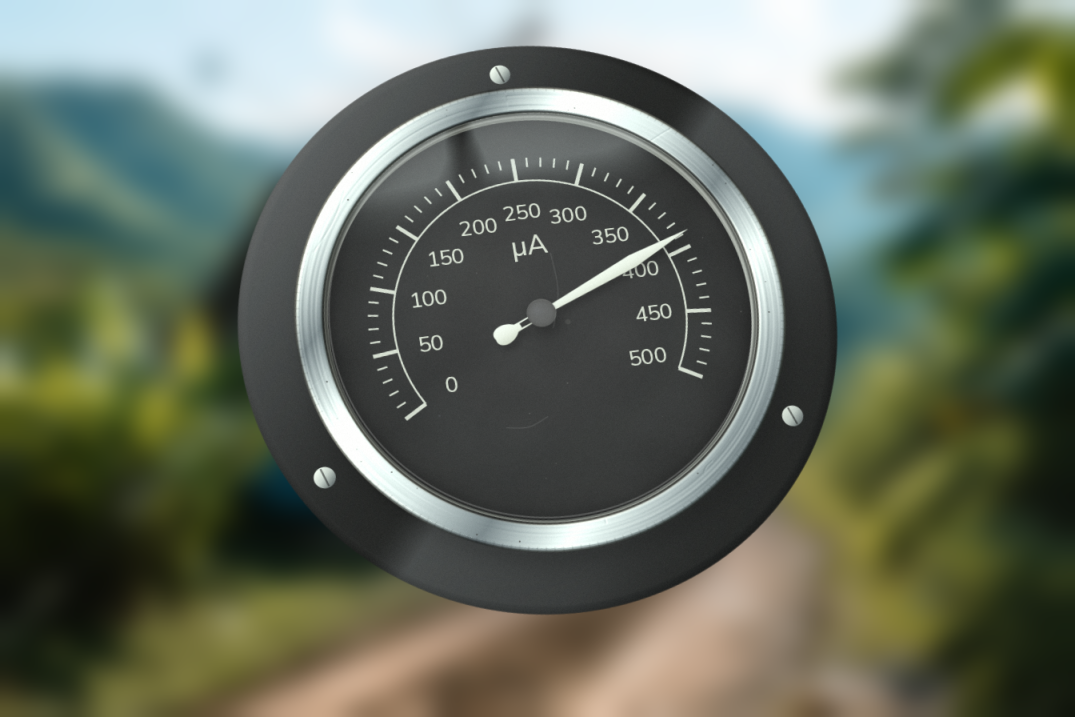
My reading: 390
